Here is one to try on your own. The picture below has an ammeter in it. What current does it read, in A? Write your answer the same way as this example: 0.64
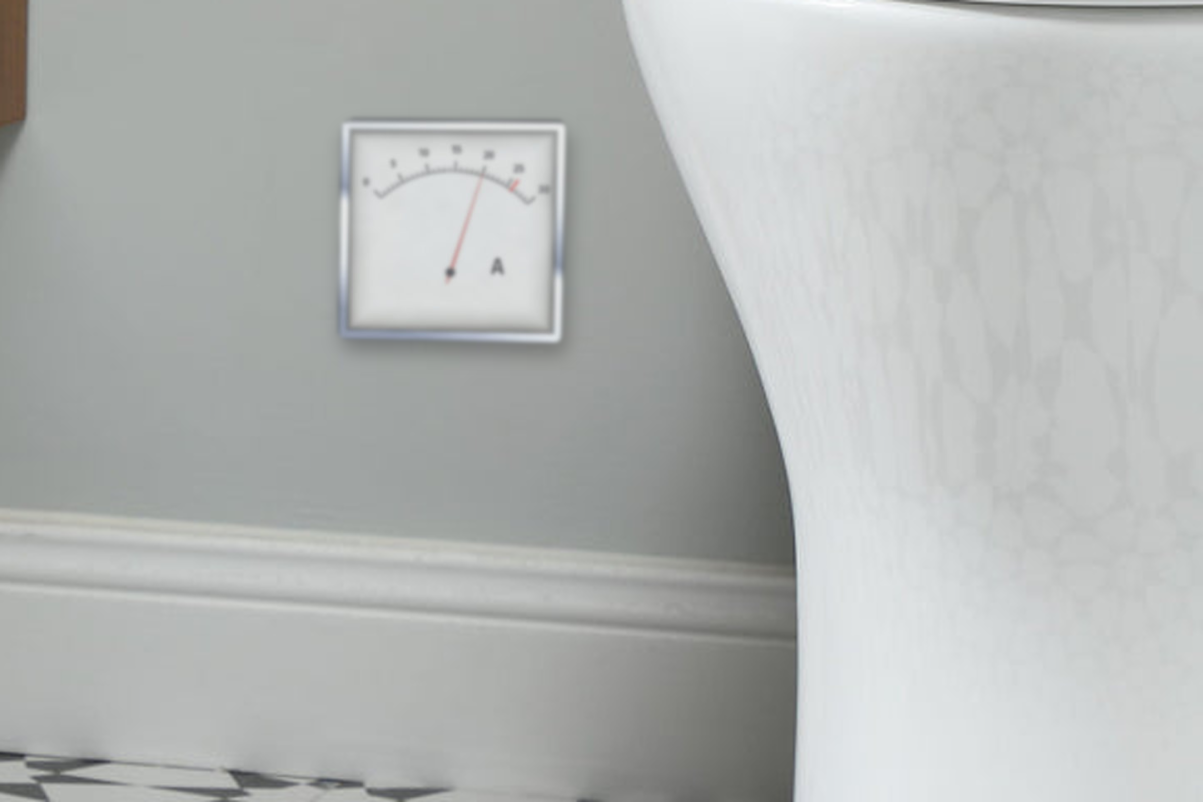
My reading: 20
